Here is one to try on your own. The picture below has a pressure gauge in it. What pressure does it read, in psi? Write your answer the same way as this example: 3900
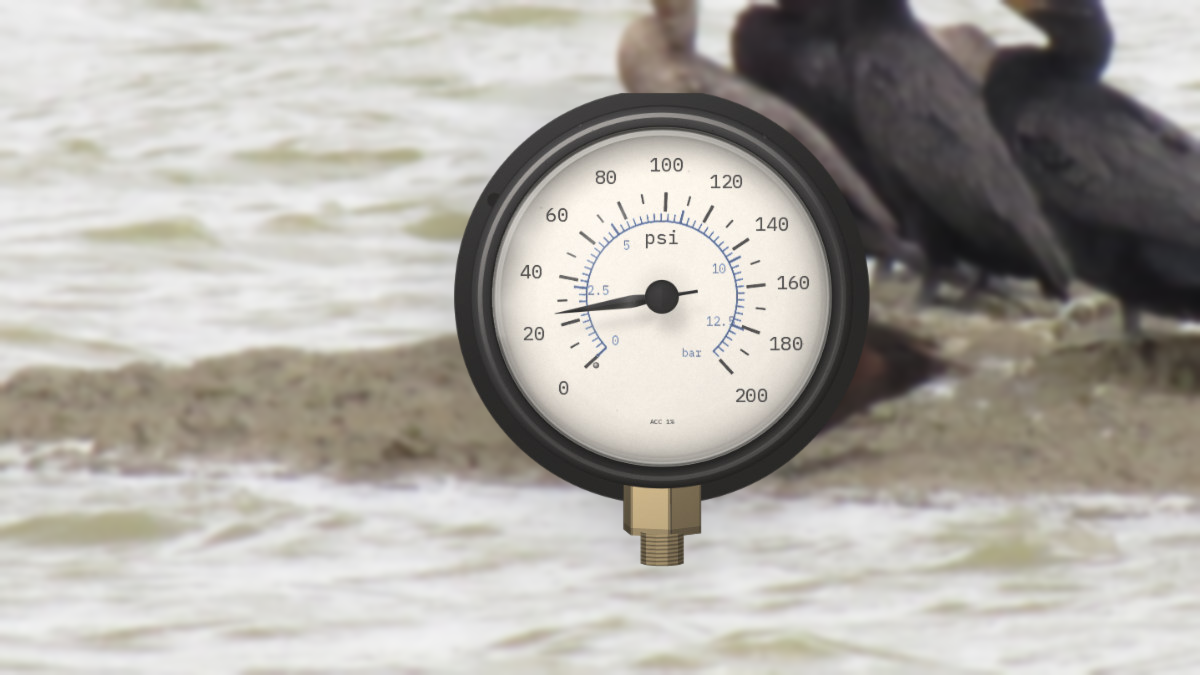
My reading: 25
